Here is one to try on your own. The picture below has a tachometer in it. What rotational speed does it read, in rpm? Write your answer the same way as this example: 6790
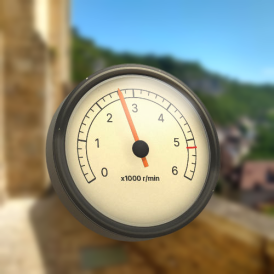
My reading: 2600
